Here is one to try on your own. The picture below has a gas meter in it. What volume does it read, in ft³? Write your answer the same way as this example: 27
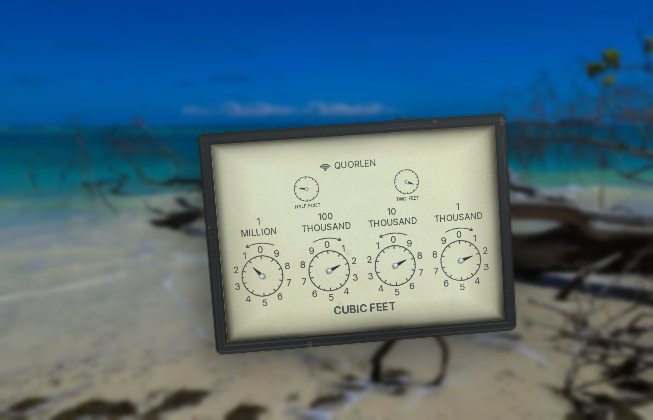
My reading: 118200
